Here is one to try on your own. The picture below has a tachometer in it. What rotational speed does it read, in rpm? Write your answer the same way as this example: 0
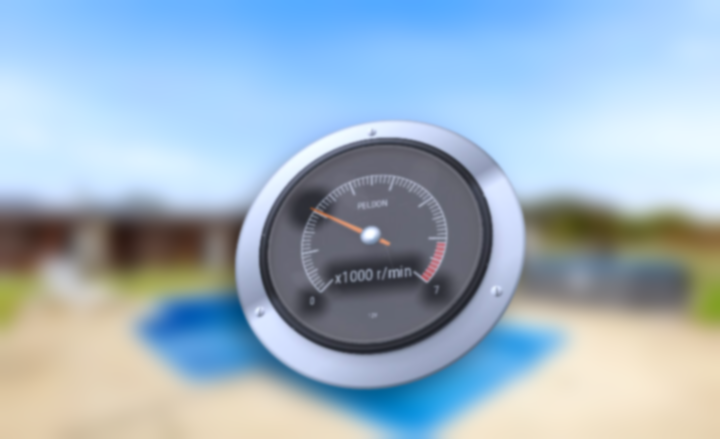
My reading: 2000
